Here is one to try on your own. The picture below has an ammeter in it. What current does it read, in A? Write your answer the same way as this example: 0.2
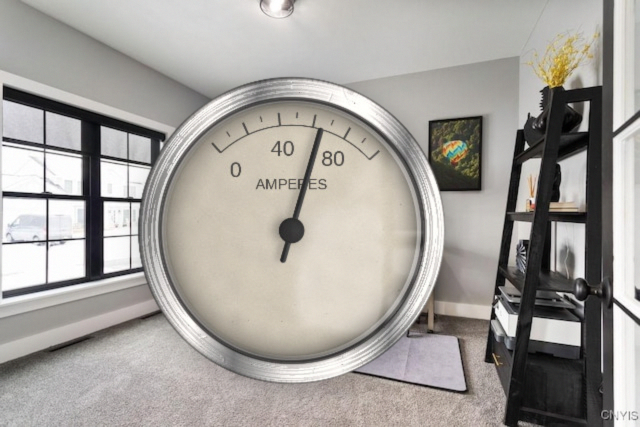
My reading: 65
